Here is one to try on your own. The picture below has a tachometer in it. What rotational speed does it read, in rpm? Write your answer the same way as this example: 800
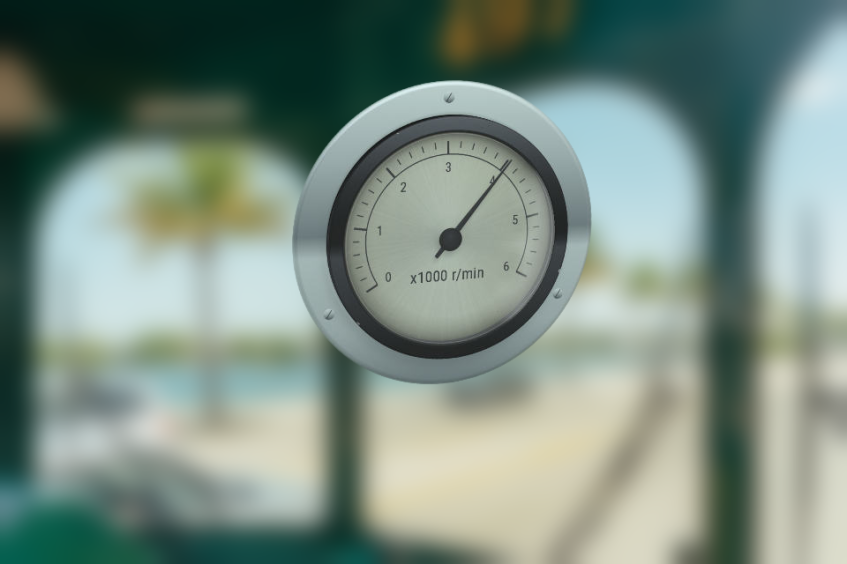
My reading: 4000
